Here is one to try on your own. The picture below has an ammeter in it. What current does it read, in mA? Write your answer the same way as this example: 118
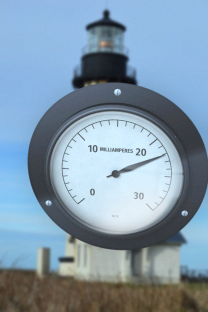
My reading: 22
